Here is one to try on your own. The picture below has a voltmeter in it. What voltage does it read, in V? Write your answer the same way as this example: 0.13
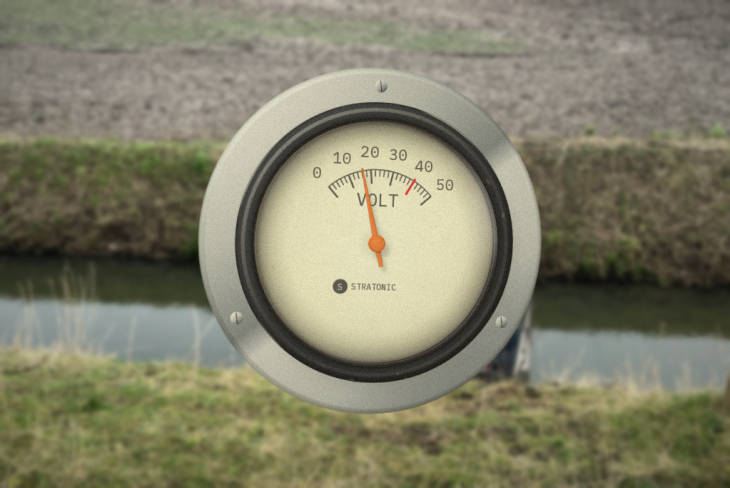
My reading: 16
